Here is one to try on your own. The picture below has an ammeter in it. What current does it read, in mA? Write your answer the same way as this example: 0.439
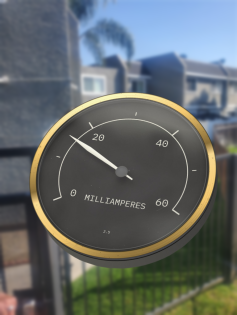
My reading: 15
